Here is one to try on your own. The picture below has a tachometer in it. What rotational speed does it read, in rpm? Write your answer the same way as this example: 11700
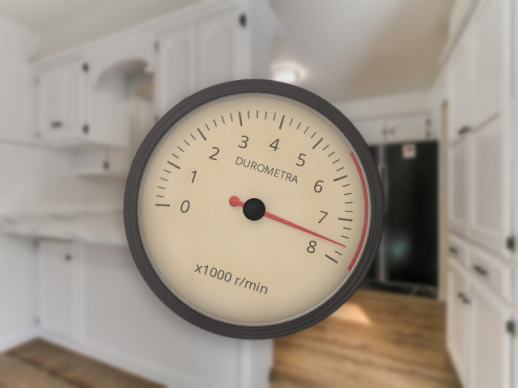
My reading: 7600
